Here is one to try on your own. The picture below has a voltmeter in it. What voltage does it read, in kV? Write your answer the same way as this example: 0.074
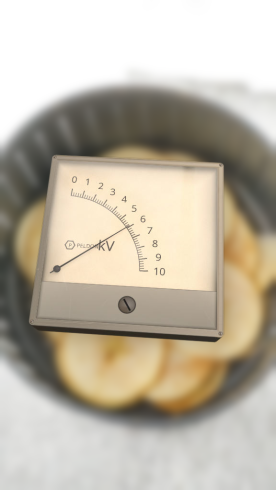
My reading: 6
